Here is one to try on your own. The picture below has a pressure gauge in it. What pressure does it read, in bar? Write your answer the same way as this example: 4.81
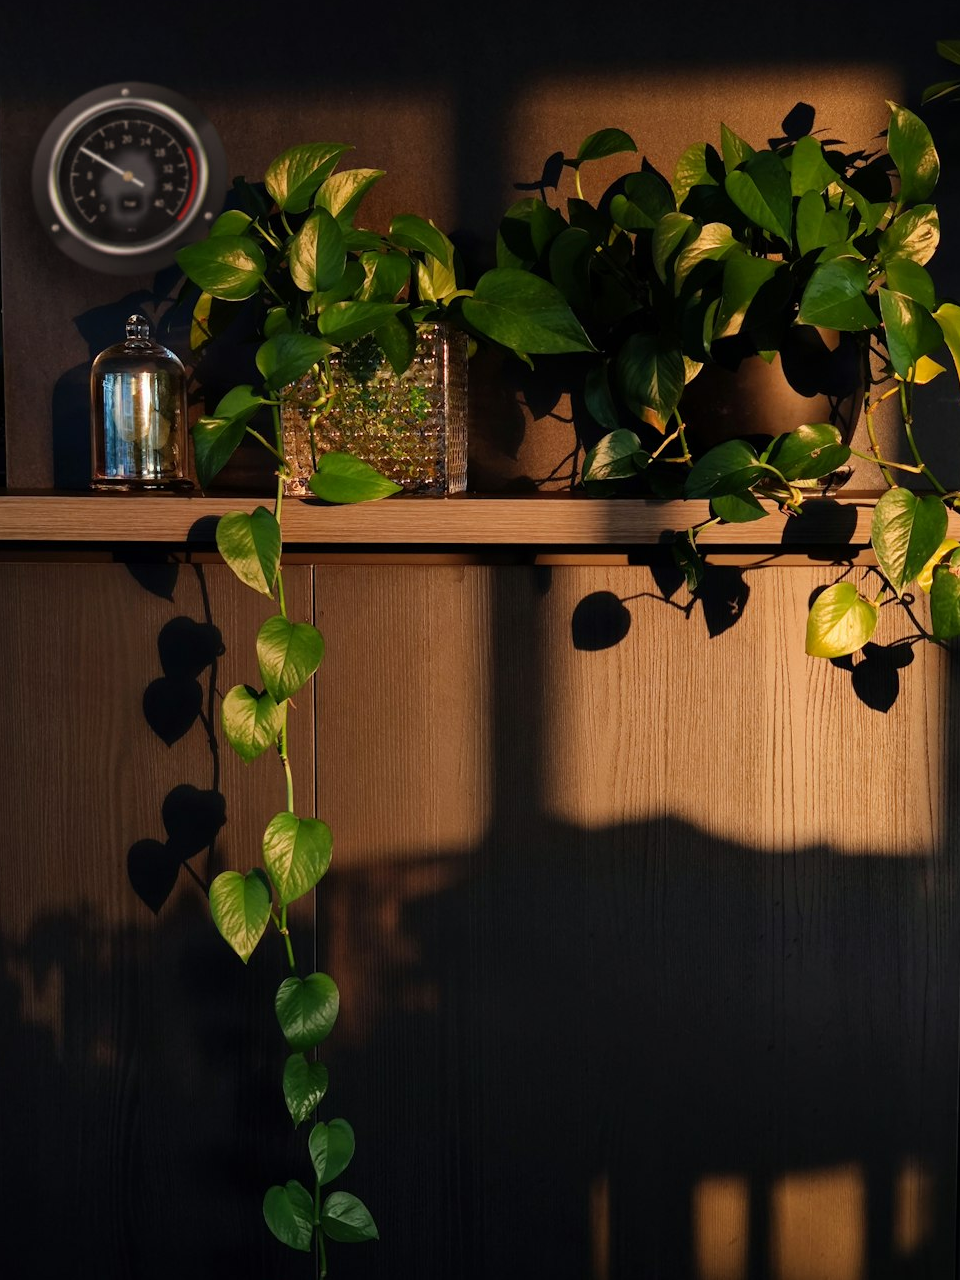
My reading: 12
